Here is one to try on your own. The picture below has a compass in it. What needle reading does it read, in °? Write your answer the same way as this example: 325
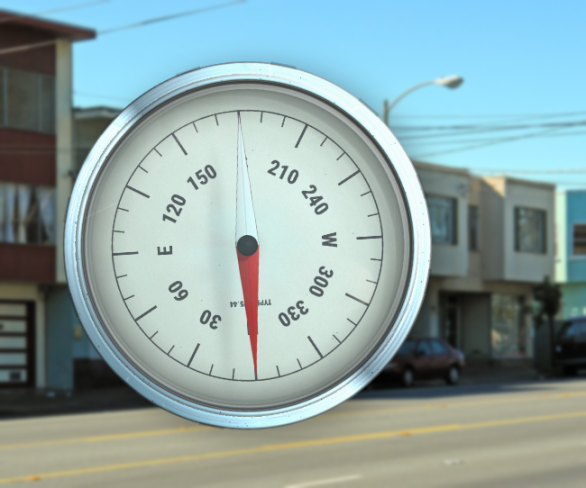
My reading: 0
